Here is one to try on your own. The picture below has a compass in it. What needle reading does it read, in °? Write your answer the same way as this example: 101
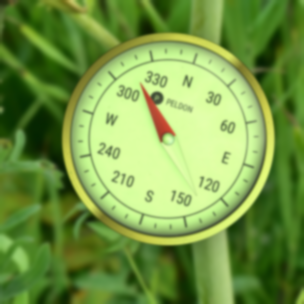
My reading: 315
